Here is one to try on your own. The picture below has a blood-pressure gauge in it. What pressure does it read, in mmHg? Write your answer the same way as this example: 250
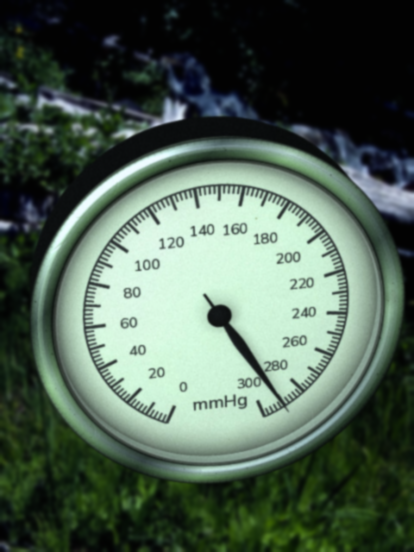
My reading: 290
